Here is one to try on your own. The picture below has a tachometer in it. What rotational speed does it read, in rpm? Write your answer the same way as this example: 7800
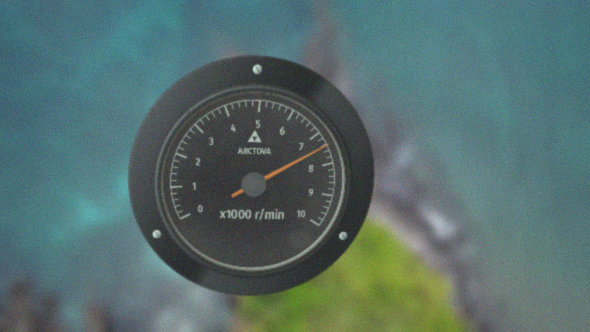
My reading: 7400
